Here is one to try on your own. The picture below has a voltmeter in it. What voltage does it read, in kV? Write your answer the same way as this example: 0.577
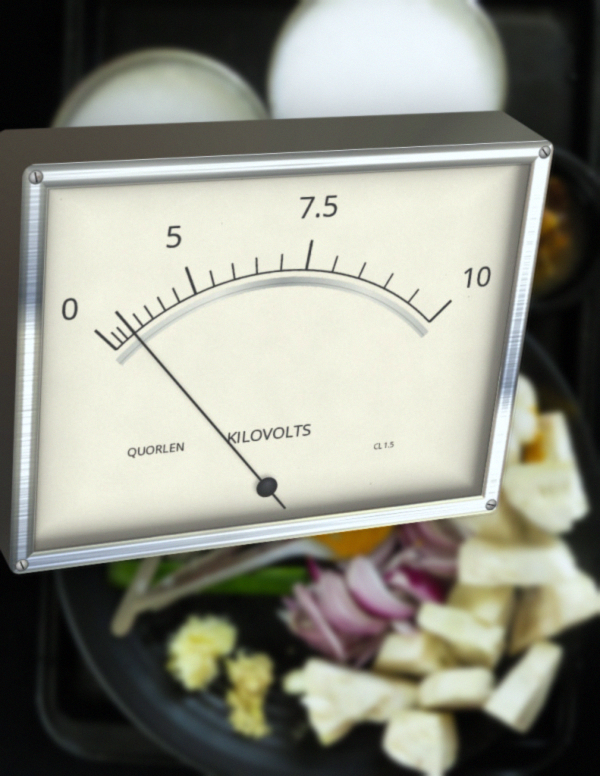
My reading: 2.5
